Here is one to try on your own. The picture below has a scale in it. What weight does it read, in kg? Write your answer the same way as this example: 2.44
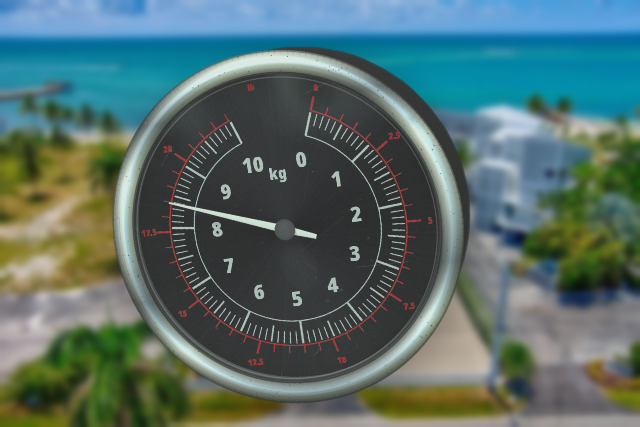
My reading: 8.4
